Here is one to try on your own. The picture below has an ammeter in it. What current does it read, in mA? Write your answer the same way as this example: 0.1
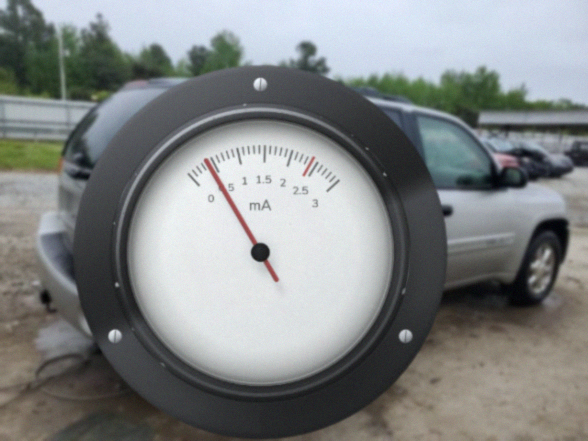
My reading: 0.4
